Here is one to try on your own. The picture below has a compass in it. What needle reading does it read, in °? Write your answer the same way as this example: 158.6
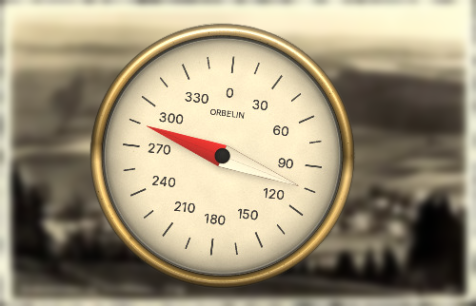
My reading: 285
